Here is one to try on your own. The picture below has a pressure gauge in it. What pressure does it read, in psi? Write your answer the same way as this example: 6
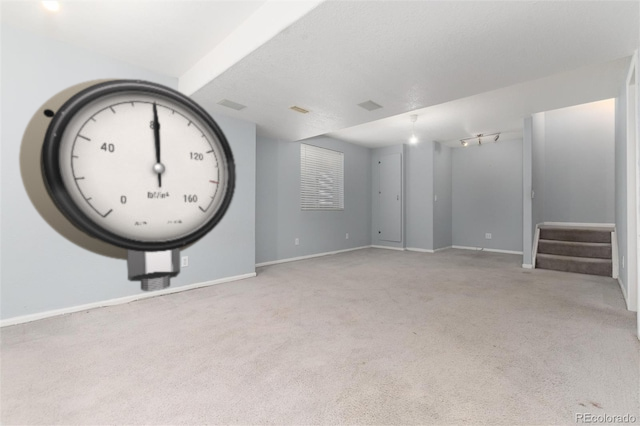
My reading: 80
